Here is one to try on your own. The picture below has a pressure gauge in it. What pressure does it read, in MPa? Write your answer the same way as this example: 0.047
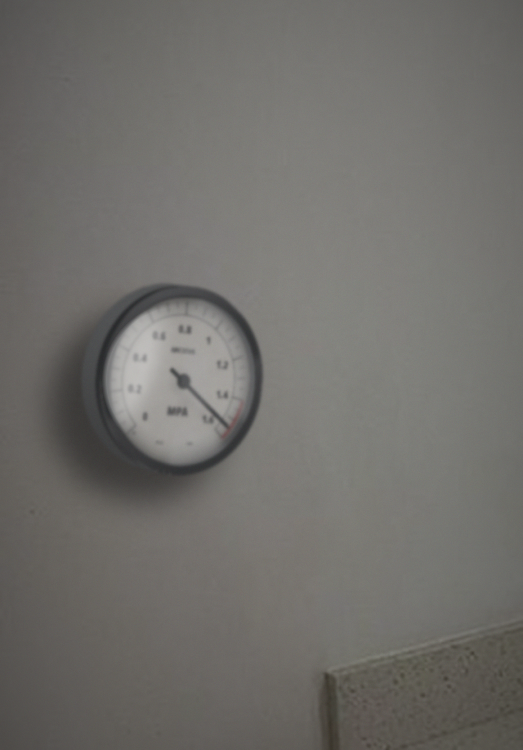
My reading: 1.55
